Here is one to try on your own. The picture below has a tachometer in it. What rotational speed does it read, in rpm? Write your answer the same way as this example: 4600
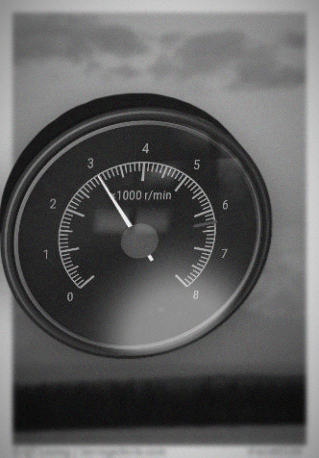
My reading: 3000
